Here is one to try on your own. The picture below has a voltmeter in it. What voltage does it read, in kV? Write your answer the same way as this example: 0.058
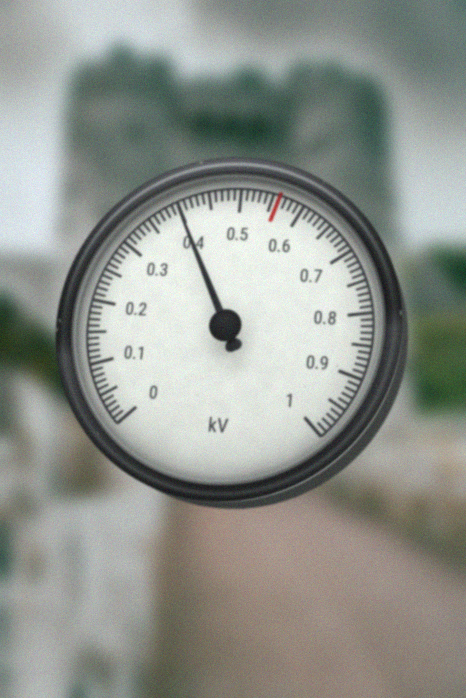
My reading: 0.4
